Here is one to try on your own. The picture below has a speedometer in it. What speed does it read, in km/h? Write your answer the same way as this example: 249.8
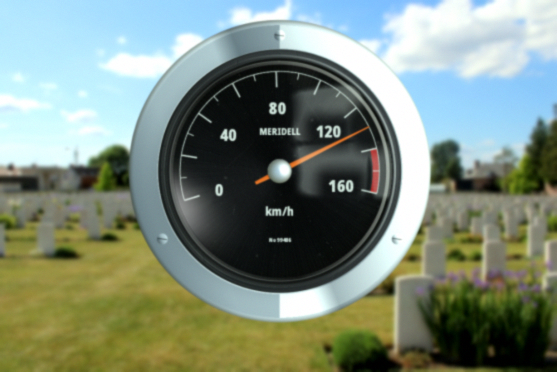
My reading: 130
